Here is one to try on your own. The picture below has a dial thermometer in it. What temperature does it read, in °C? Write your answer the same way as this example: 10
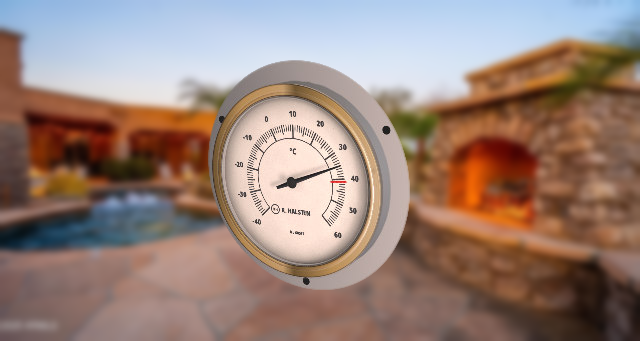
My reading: 35
